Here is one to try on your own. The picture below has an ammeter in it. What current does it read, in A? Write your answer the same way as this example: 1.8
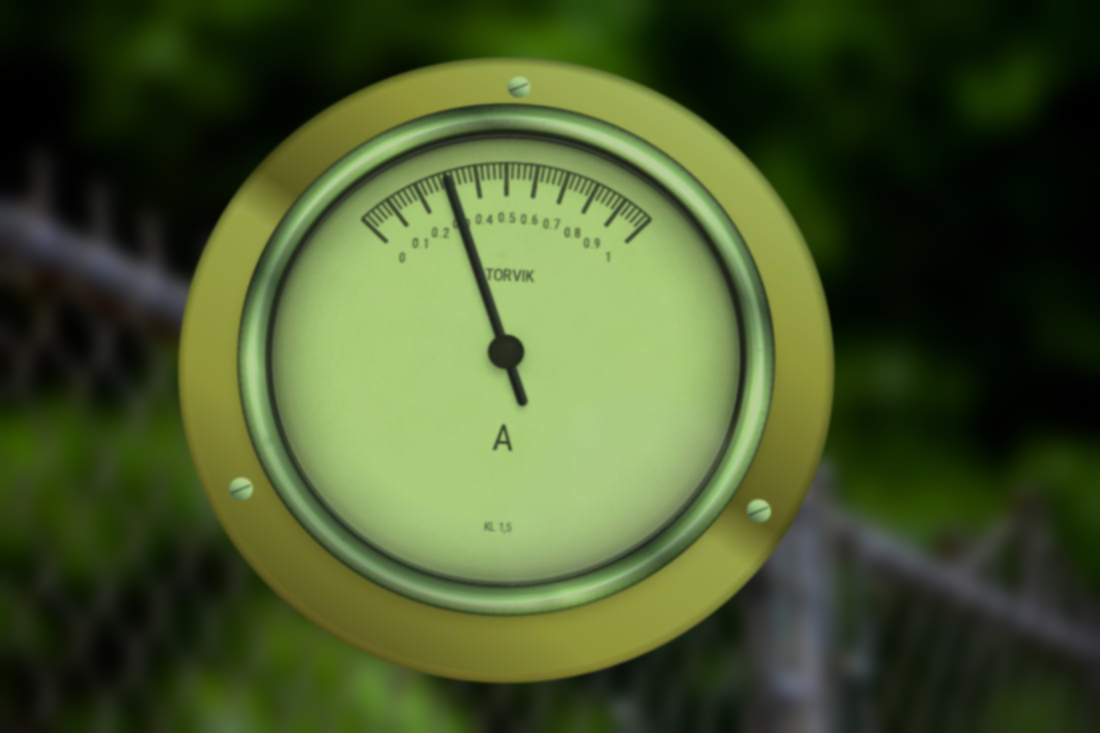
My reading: 0.3
